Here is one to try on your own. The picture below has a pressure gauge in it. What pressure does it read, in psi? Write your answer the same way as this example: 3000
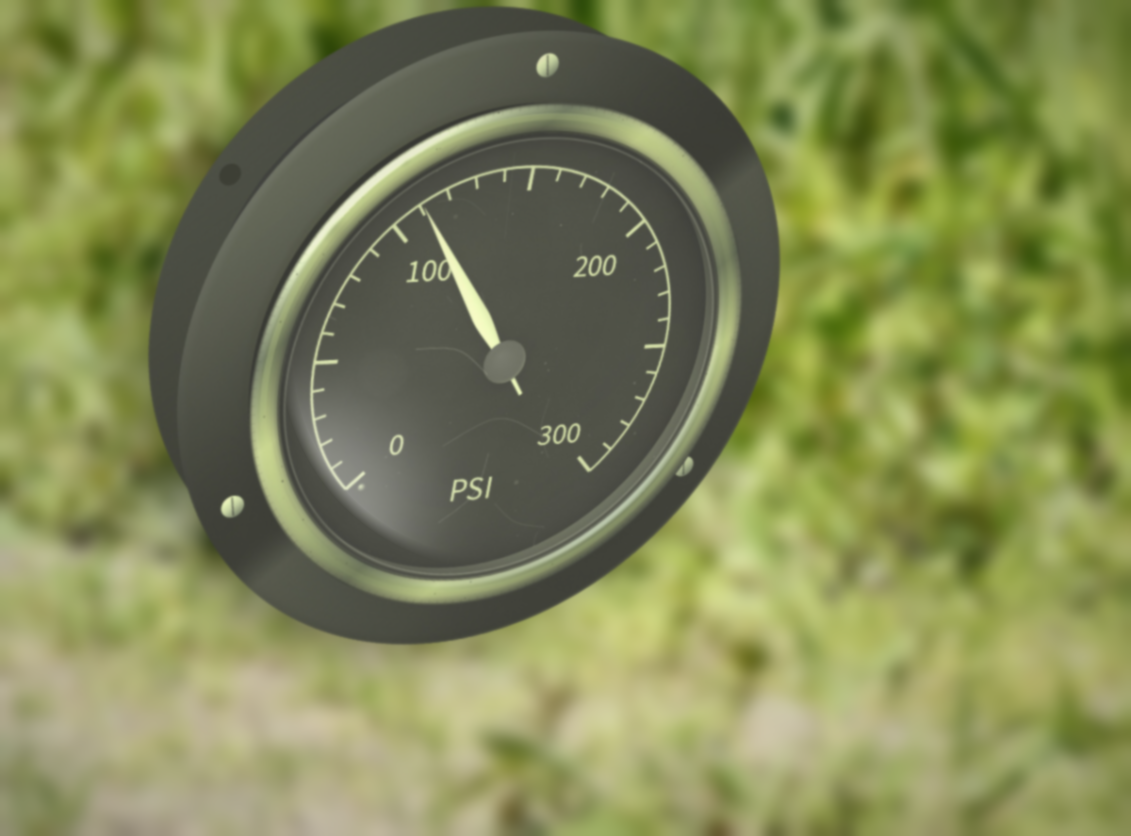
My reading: 110
